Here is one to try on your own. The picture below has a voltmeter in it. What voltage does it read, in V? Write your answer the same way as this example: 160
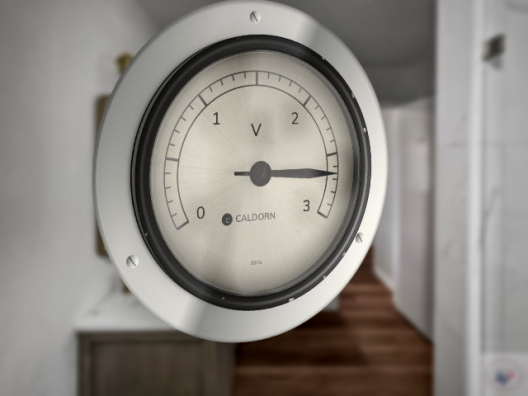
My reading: 2.65
